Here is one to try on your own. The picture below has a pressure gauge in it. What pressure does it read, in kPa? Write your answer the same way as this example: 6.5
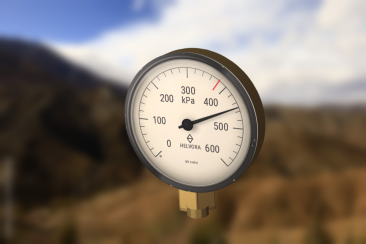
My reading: 450
